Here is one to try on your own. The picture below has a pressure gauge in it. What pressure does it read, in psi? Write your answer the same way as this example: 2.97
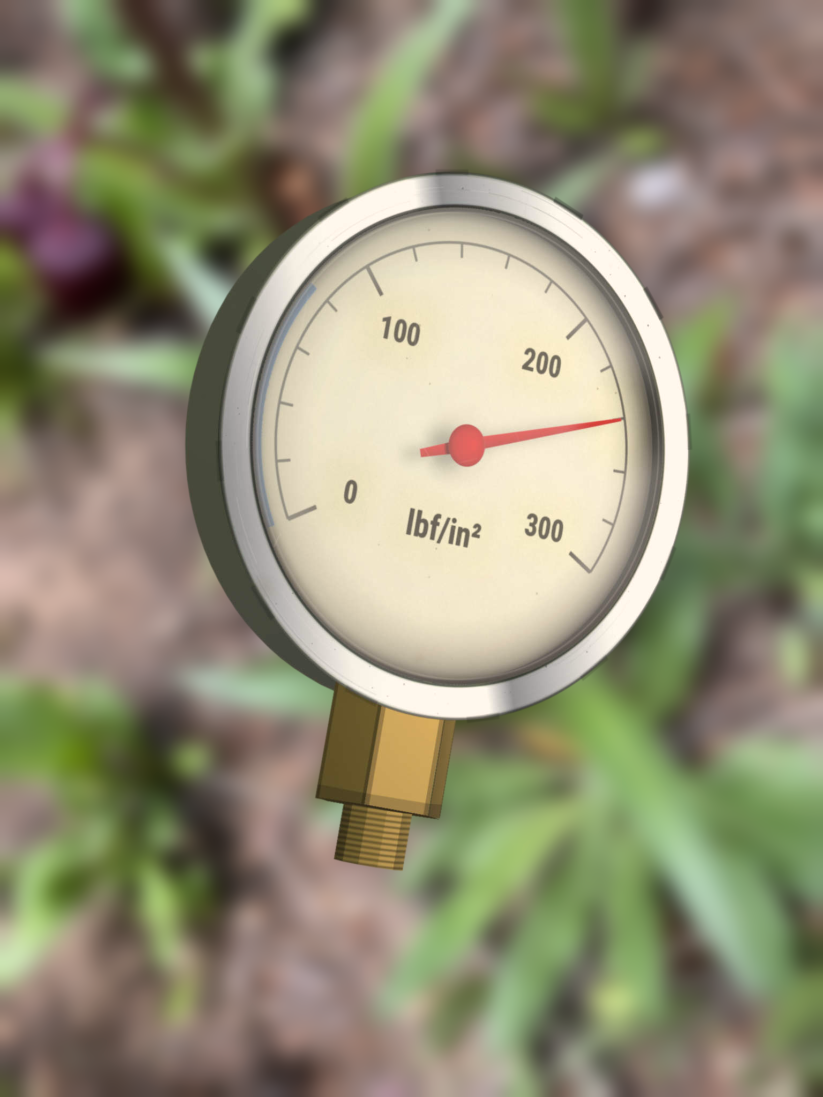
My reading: 240
